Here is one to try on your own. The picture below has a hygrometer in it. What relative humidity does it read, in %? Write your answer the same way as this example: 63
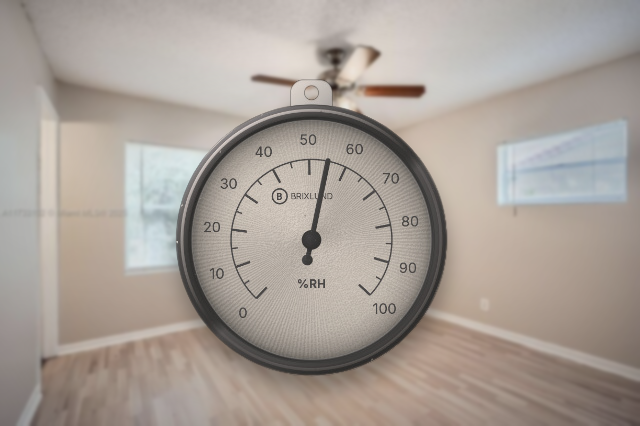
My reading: 55
